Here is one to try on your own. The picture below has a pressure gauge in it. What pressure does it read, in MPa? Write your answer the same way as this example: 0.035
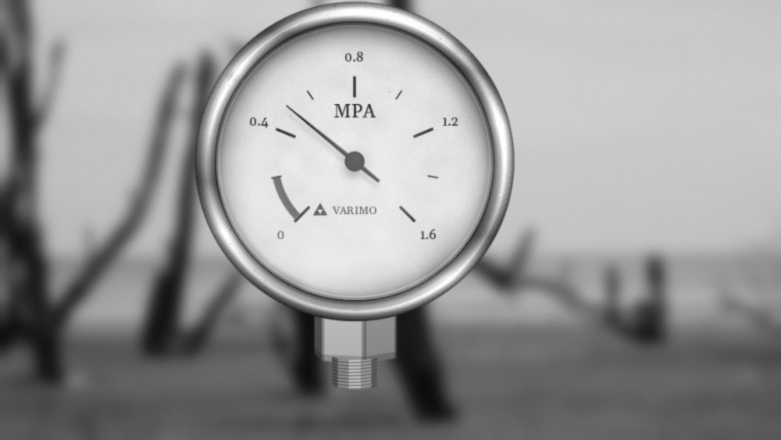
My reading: 0.5
